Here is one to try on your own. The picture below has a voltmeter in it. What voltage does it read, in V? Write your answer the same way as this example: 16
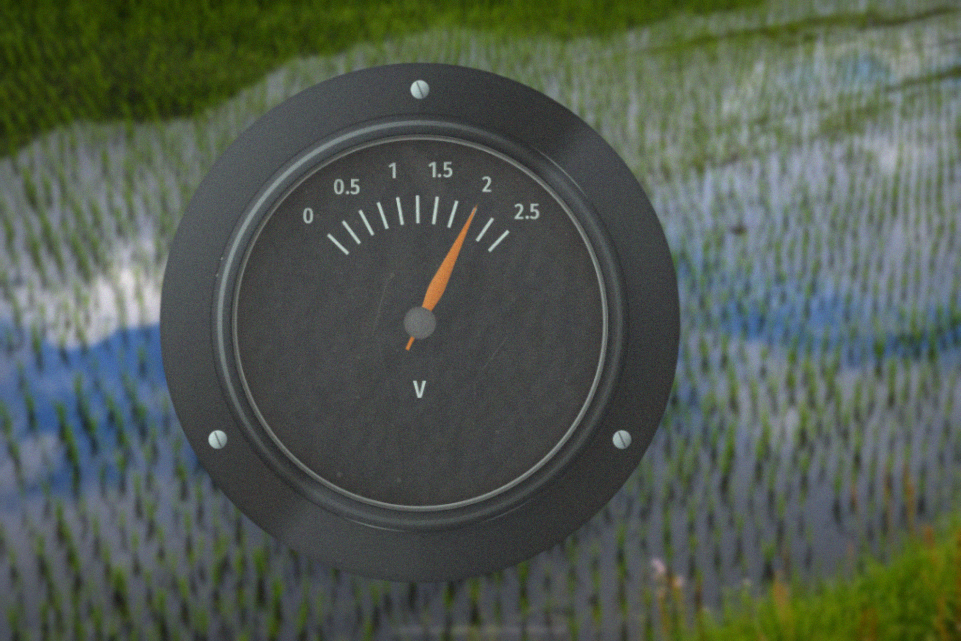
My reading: 2
